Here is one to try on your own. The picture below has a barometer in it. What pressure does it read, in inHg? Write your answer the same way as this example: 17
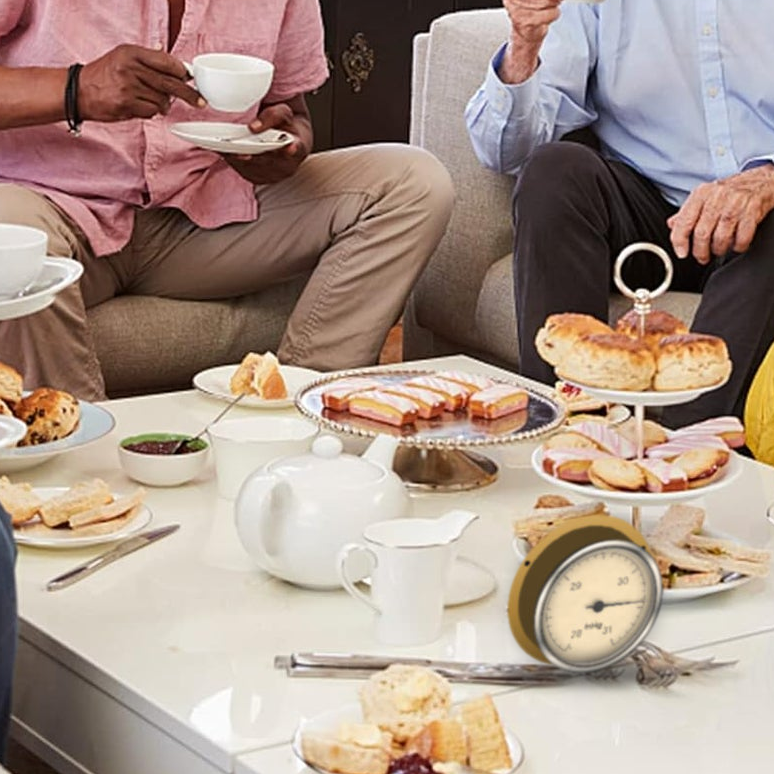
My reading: 30.4
